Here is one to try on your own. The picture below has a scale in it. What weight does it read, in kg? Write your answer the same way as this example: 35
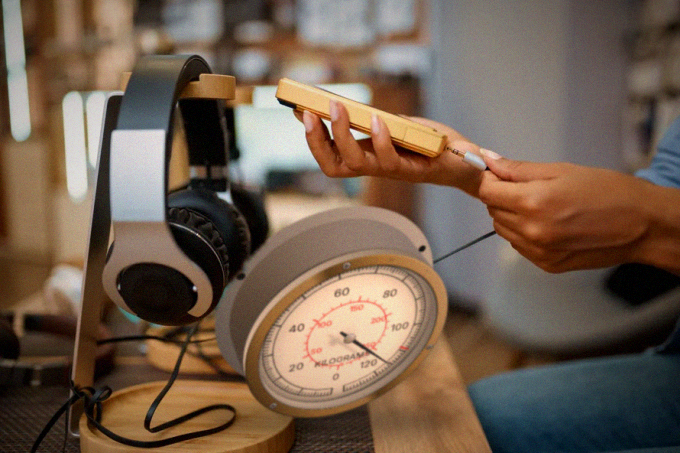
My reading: 115
